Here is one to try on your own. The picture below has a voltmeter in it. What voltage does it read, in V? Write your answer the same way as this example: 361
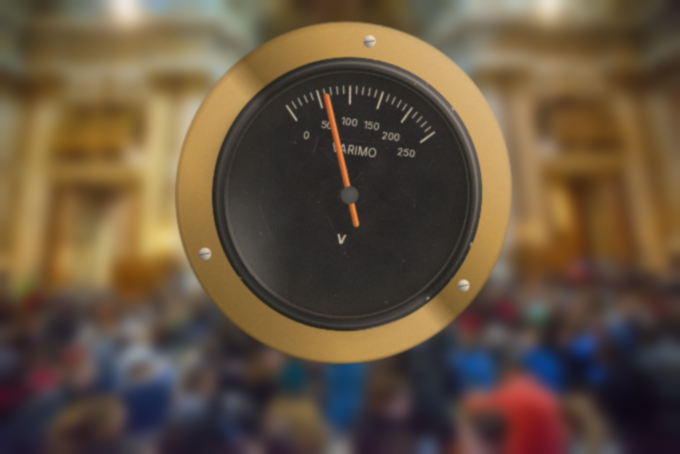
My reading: 60
